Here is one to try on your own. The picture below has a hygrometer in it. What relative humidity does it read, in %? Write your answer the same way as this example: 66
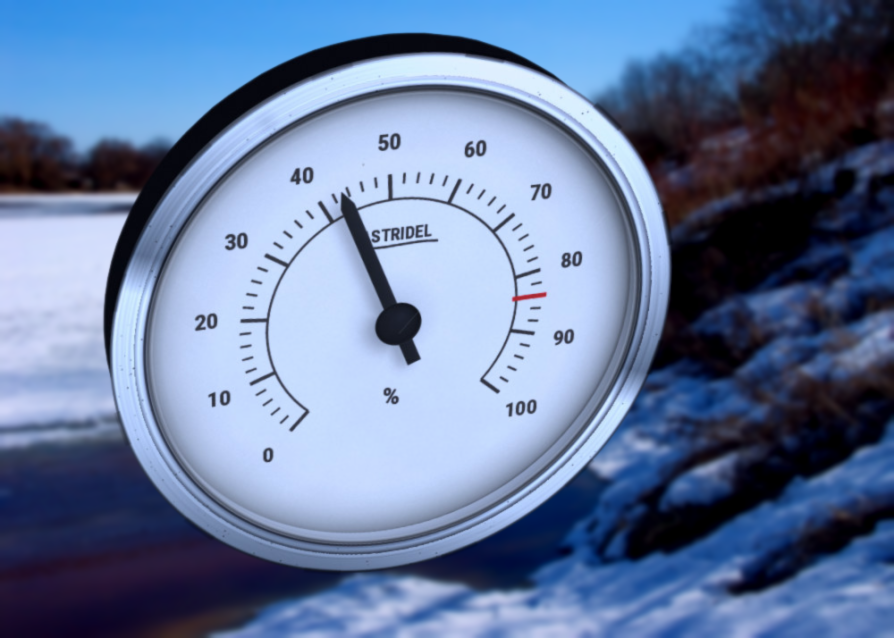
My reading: 43
